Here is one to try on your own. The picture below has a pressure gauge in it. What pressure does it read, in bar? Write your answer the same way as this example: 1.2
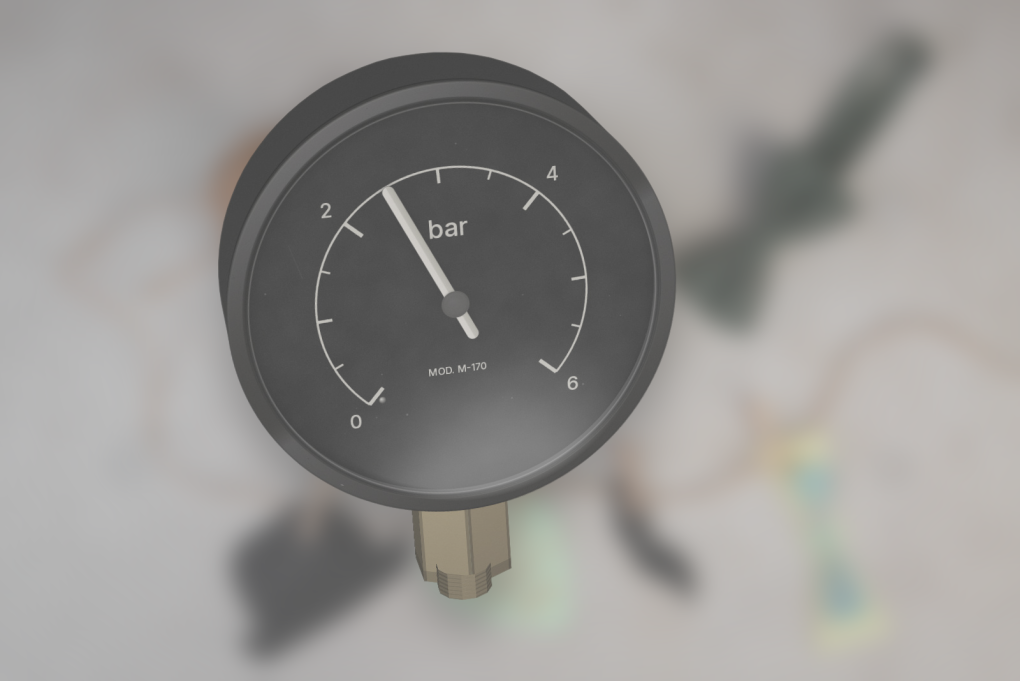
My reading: 2.5
